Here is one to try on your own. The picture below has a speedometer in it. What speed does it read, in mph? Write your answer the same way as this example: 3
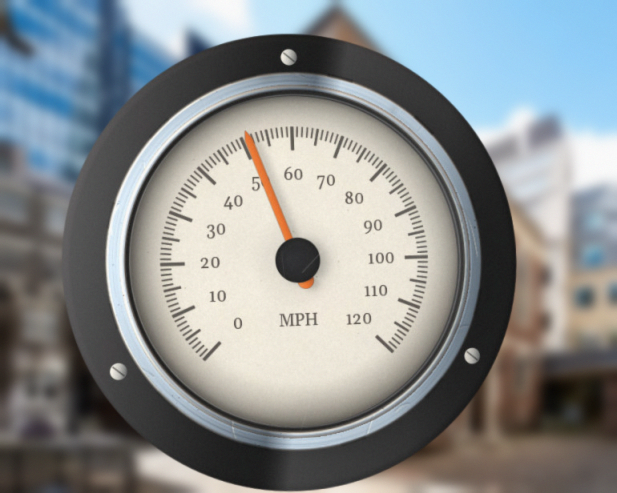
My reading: 51
